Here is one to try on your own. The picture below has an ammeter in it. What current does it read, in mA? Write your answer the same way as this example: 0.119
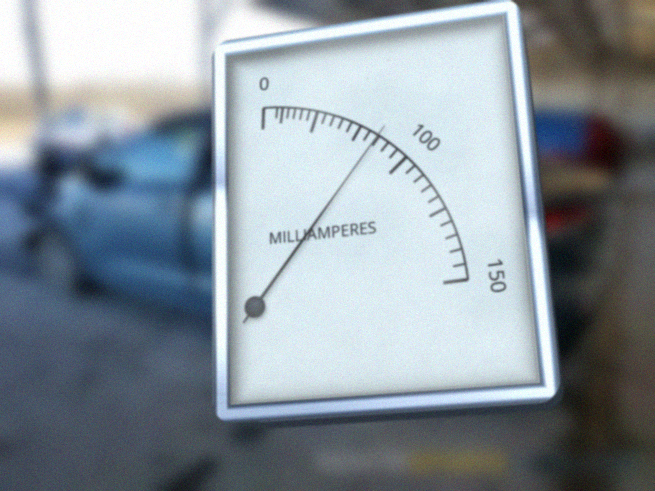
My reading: 85
